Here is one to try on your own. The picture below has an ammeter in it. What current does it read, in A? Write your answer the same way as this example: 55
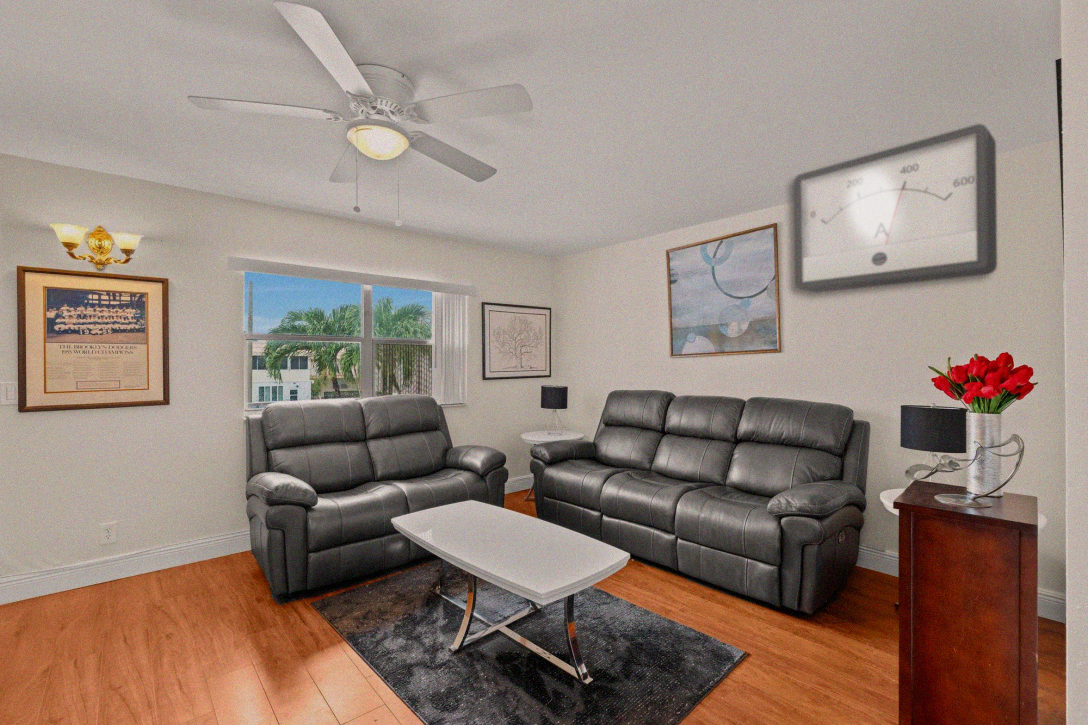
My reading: 400
